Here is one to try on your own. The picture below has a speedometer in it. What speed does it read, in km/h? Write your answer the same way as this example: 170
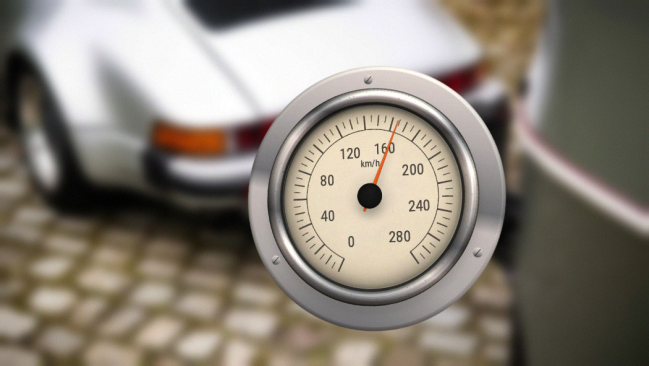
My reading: 165
